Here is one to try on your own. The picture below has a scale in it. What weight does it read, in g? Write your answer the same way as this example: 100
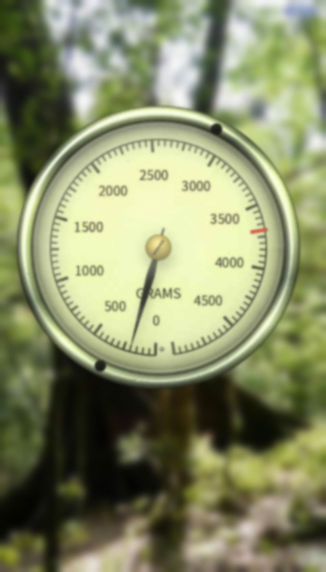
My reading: 200
